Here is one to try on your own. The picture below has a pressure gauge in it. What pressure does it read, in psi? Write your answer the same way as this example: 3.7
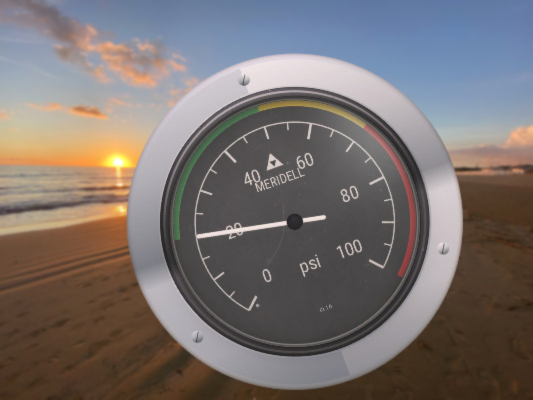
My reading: 20
